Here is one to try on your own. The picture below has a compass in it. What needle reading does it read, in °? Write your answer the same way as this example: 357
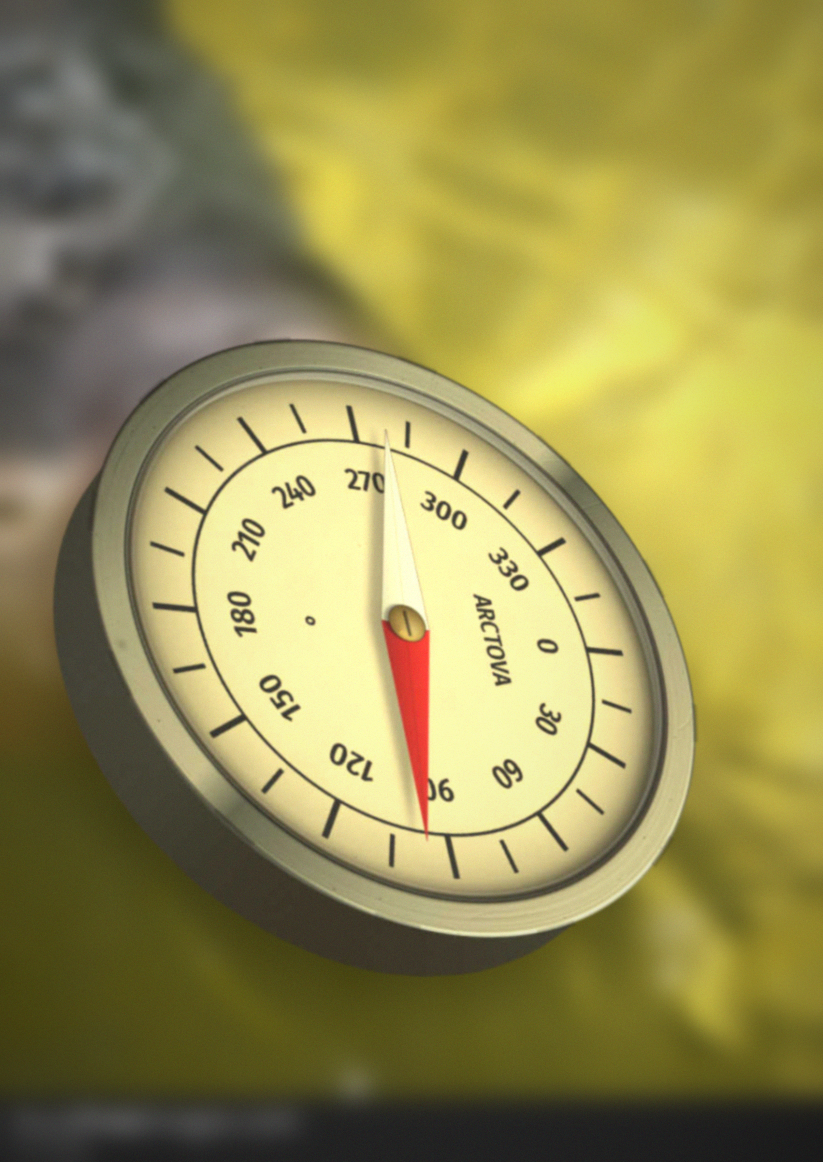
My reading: 97.5
